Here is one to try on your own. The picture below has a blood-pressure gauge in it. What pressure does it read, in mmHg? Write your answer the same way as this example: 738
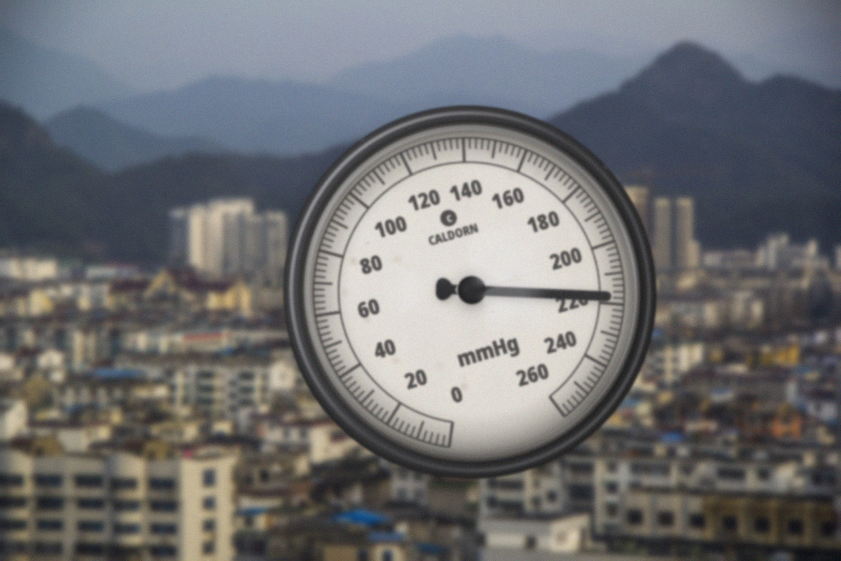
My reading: 218
